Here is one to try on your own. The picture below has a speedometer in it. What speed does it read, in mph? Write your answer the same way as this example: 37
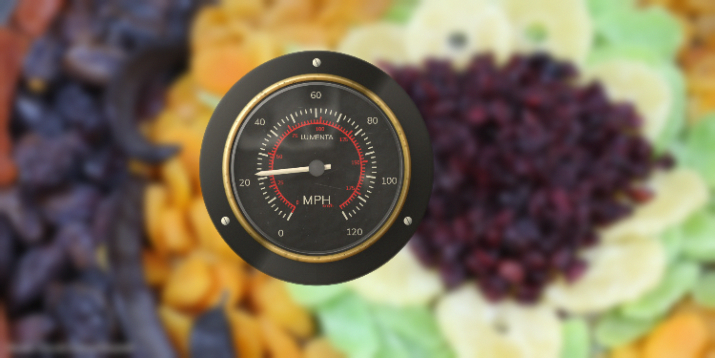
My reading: 22
